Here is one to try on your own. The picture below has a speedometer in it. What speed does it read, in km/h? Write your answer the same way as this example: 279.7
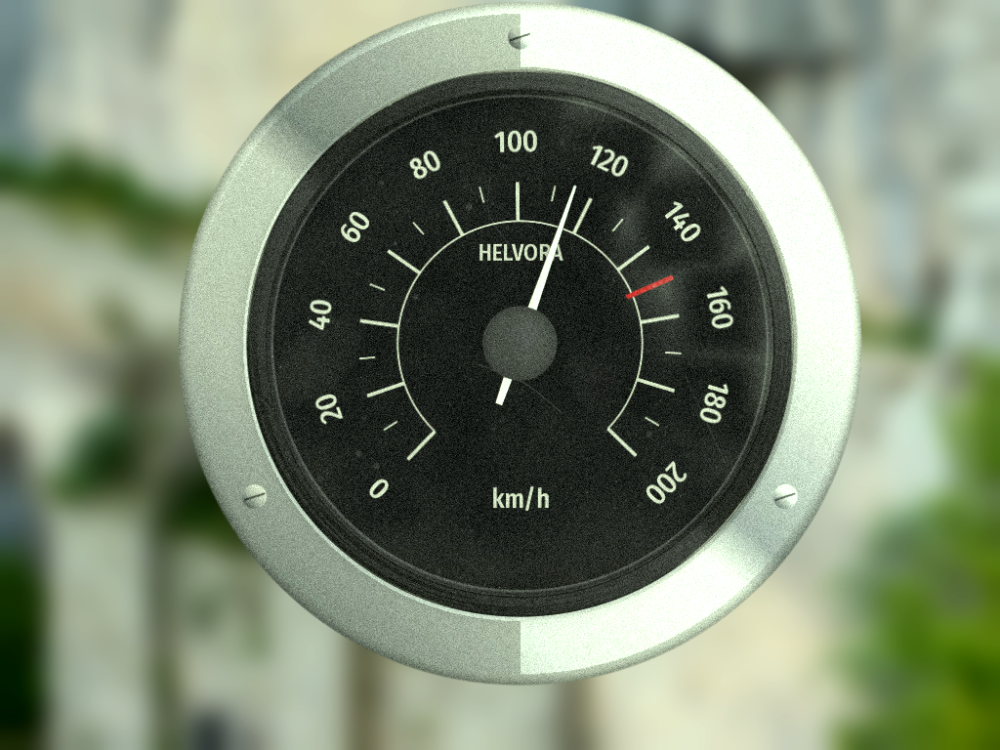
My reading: 115
